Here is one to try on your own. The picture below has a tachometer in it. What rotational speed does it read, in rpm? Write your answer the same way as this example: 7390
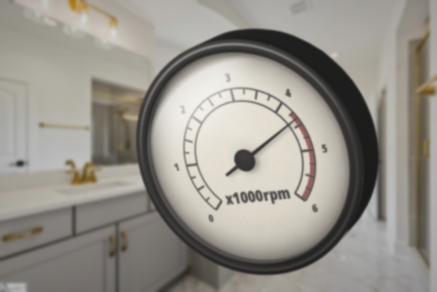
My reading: 4375
